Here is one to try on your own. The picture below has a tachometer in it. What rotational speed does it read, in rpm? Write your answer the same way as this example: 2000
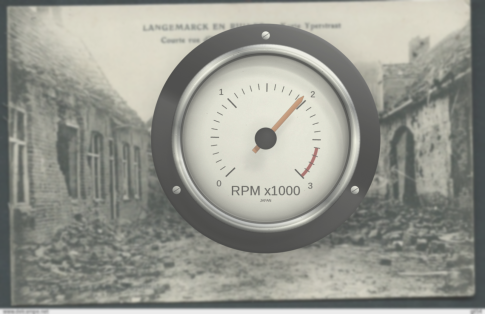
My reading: 1950
